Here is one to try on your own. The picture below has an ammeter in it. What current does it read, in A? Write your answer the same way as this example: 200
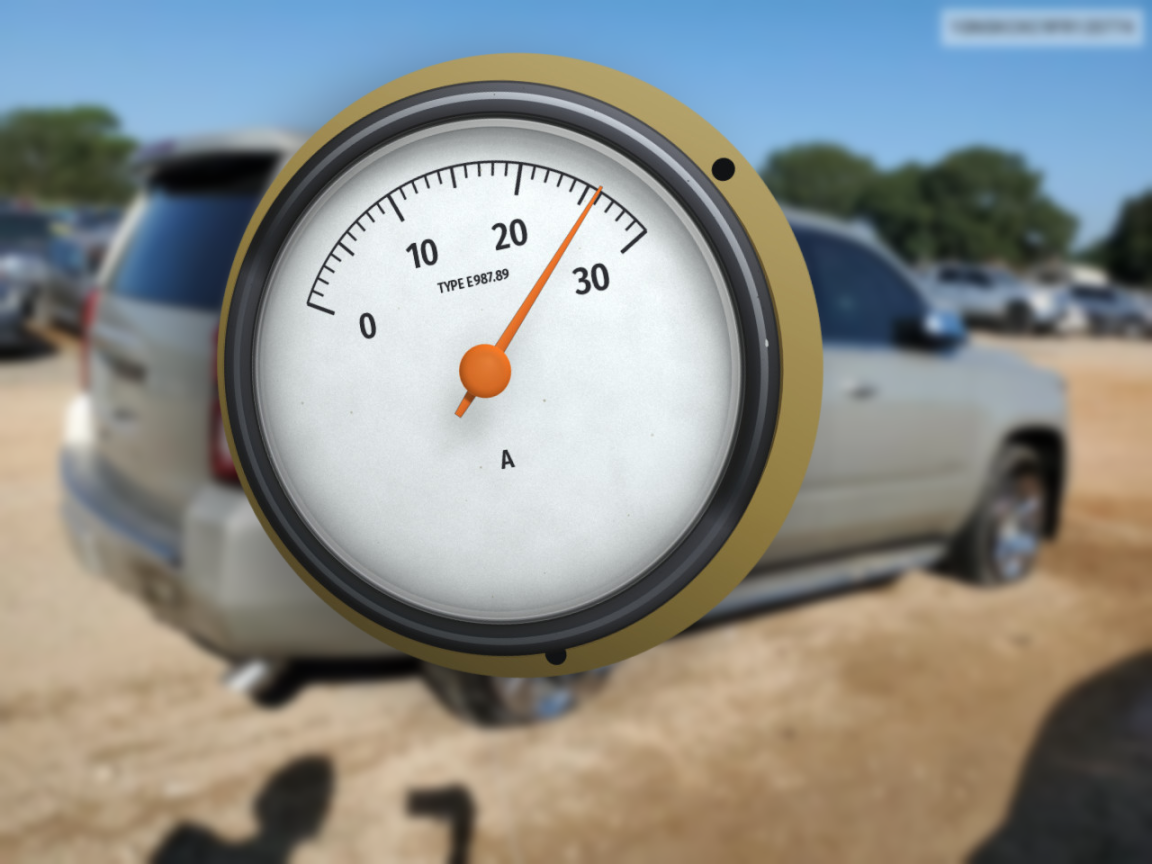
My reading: 26
